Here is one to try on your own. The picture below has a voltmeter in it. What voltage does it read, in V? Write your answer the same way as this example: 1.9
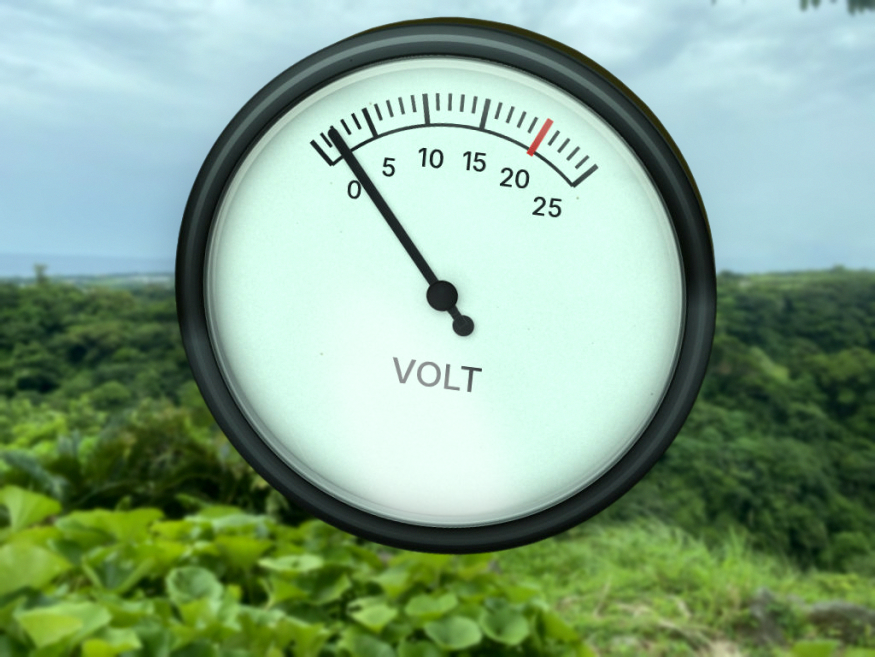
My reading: 2
